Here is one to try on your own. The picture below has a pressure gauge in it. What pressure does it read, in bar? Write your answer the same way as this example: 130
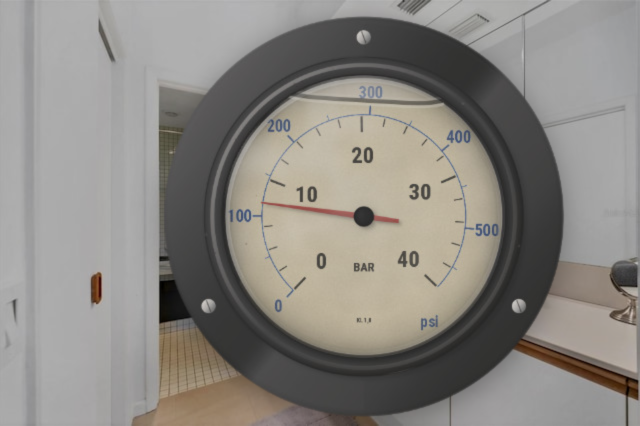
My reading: 8
